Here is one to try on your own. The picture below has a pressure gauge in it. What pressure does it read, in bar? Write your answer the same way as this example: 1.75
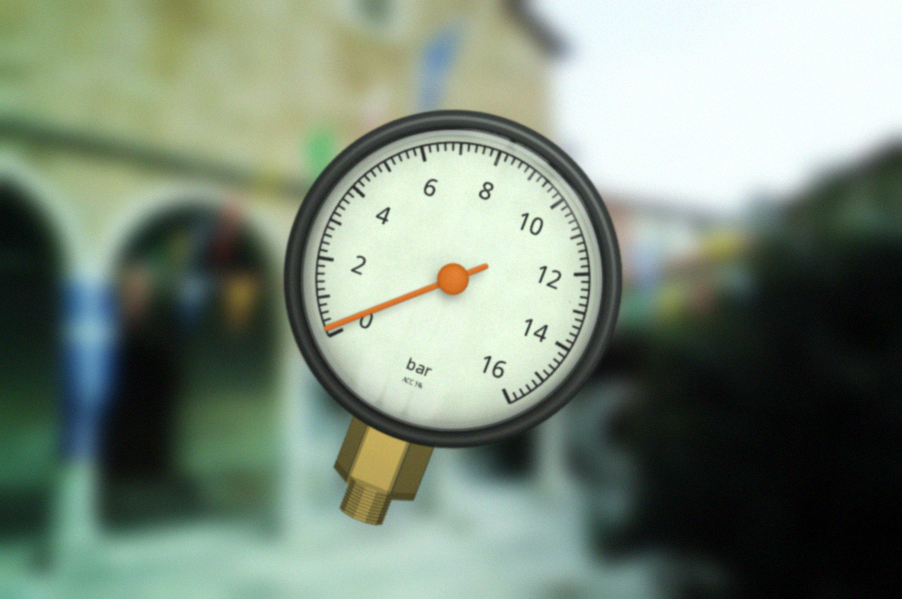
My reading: 0.2
